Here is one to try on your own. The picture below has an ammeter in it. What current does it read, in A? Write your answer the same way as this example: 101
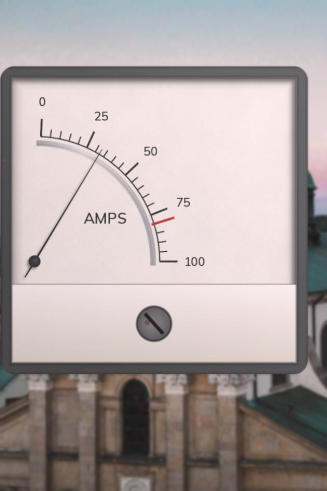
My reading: 32.5
